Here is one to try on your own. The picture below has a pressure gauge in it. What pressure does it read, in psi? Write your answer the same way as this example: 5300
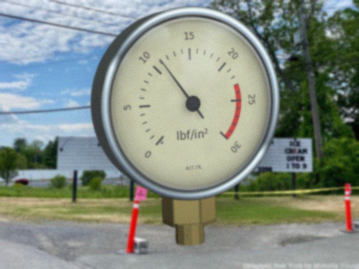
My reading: 11
